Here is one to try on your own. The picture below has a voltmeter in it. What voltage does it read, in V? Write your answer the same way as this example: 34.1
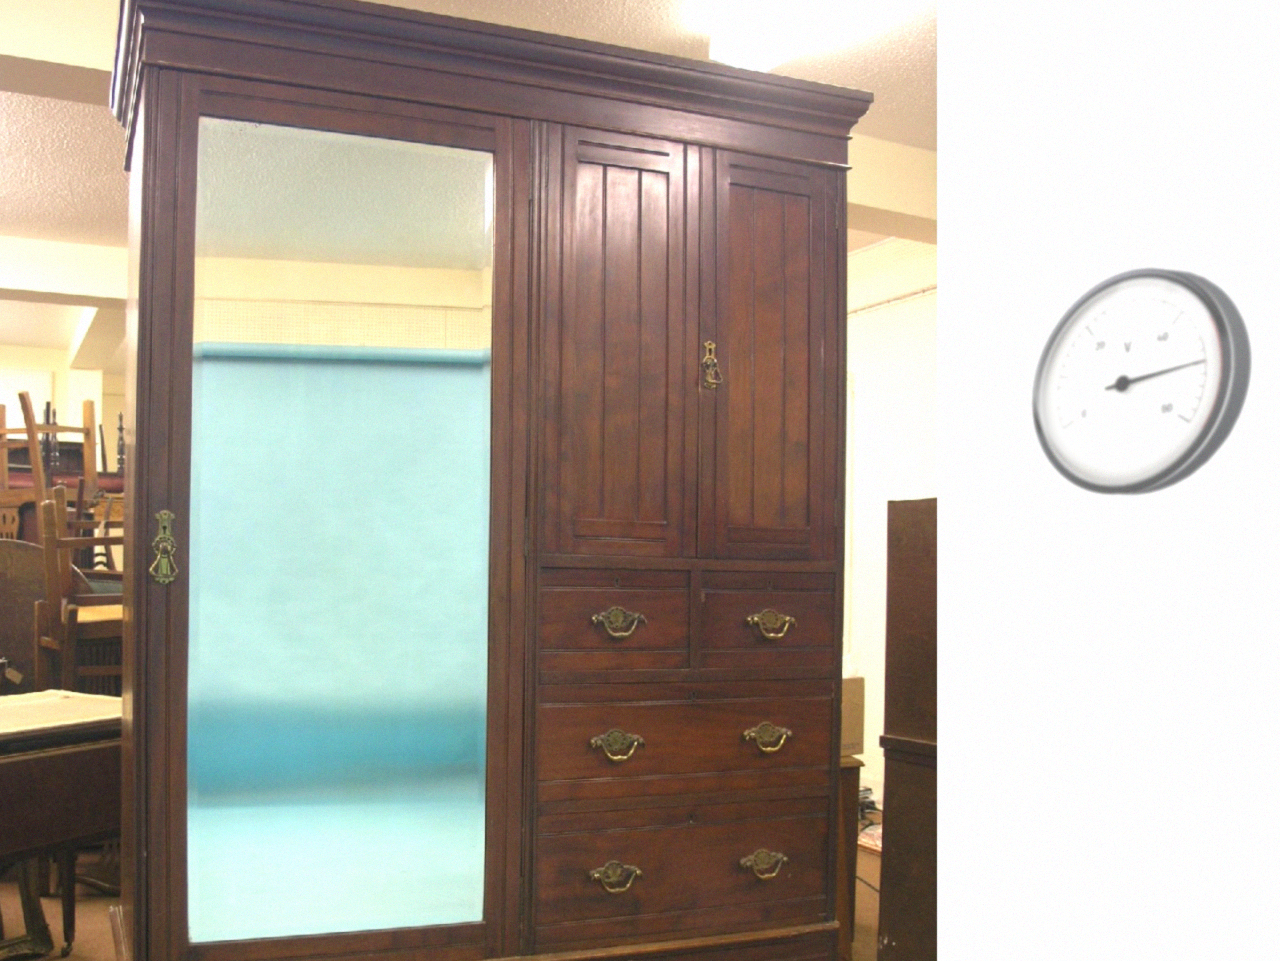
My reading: 50
